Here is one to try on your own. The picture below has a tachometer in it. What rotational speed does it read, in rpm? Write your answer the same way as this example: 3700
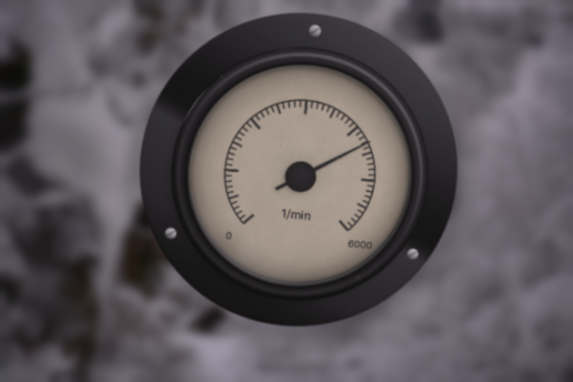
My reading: 4300
